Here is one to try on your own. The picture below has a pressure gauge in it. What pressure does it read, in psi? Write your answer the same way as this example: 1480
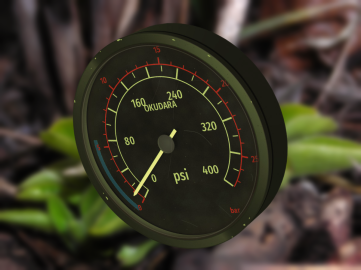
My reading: 10
